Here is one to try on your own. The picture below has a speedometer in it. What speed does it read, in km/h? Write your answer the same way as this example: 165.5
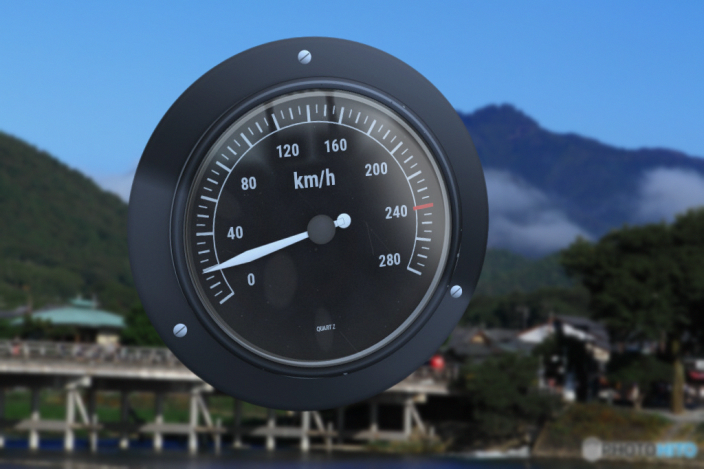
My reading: 20
